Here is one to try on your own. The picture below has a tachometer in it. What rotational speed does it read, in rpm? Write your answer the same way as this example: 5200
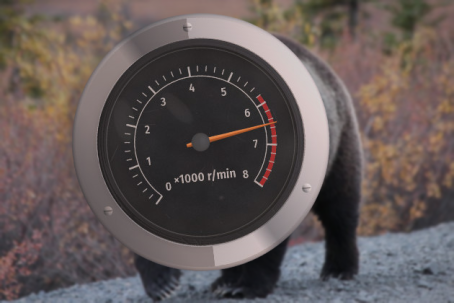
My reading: 6500
